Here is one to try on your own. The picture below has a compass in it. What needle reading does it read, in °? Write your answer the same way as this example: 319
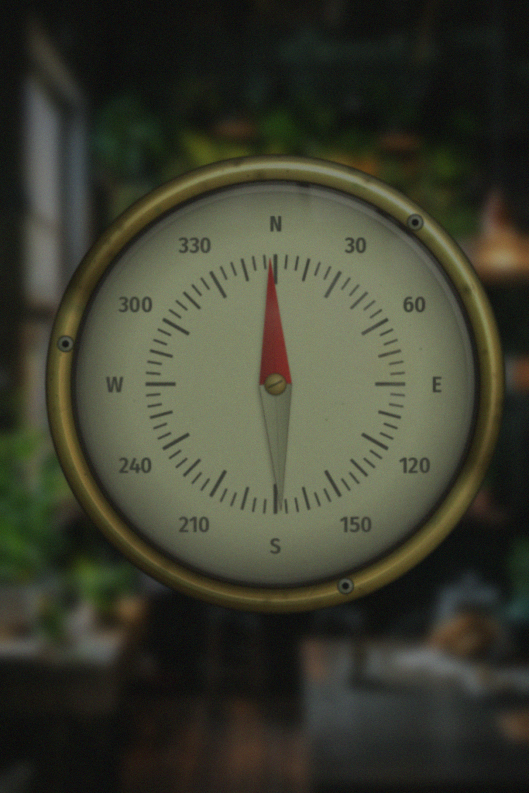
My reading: 357.5
